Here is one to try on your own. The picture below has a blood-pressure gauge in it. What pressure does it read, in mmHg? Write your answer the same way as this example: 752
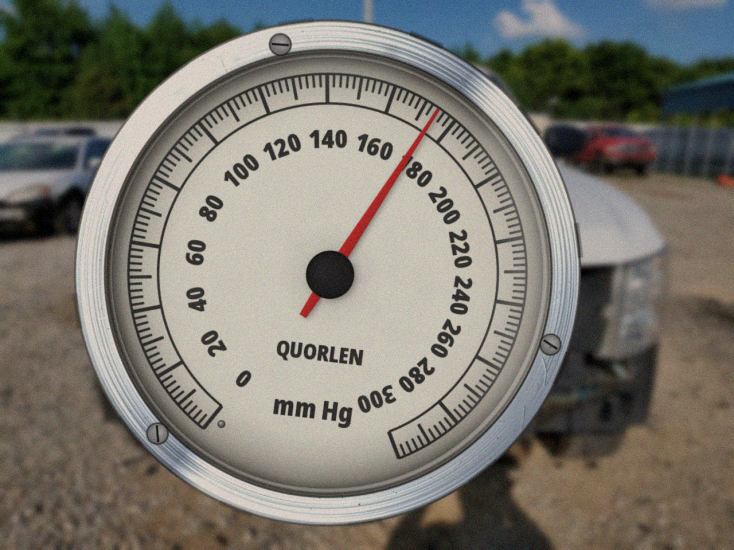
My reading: 174
